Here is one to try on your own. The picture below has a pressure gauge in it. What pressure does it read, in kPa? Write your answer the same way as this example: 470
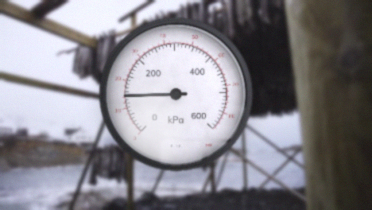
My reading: 100
